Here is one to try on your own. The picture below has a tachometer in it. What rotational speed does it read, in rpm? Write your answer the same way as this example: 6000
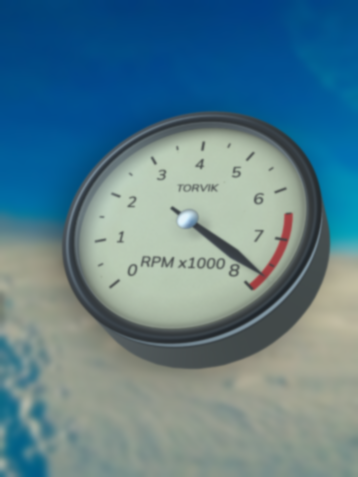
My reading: 7750
